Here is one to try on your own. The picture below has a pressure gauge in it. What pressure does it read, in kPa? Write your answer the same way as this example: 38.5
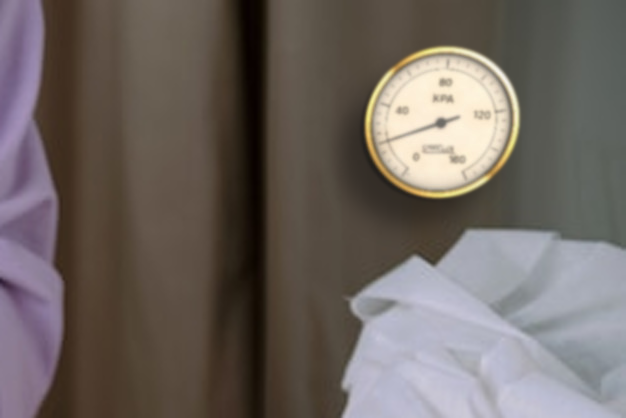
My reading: 20
